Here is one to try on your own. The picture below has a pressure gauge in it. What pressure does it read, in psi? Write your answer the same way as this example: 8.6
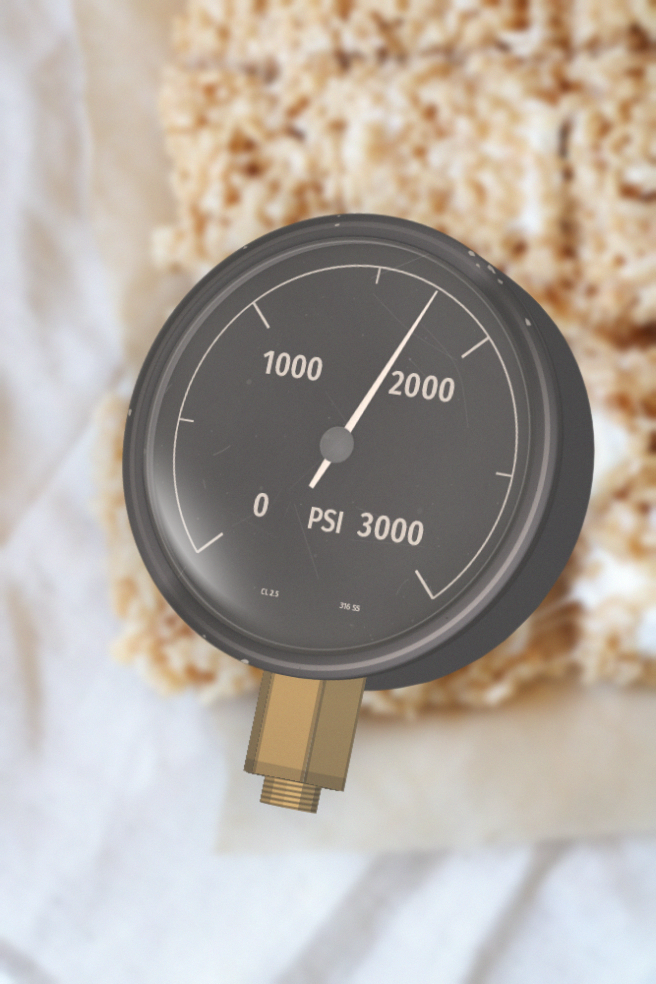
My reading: 1750
